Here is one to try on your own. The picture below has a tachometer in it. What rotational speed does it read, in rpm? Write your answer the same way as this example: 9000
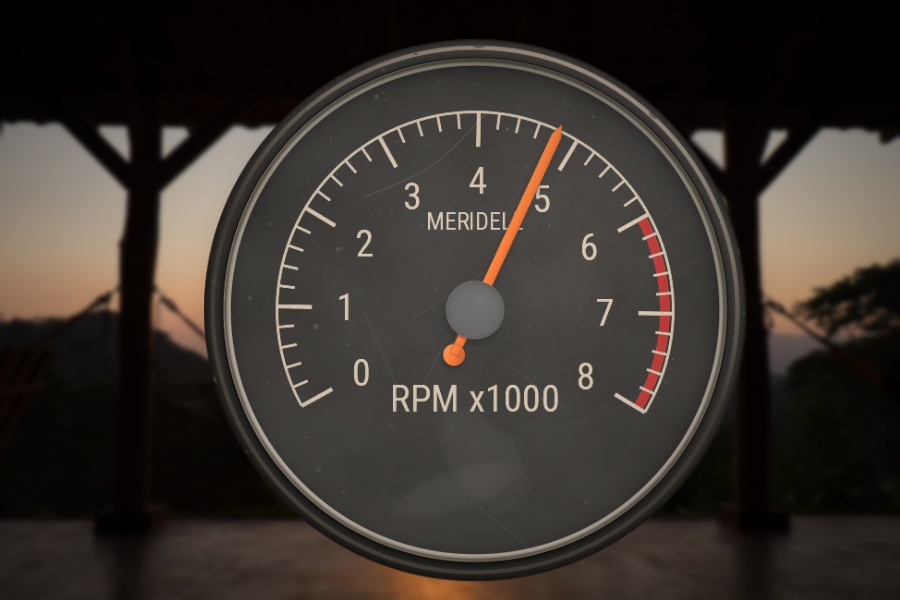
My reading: 4800
